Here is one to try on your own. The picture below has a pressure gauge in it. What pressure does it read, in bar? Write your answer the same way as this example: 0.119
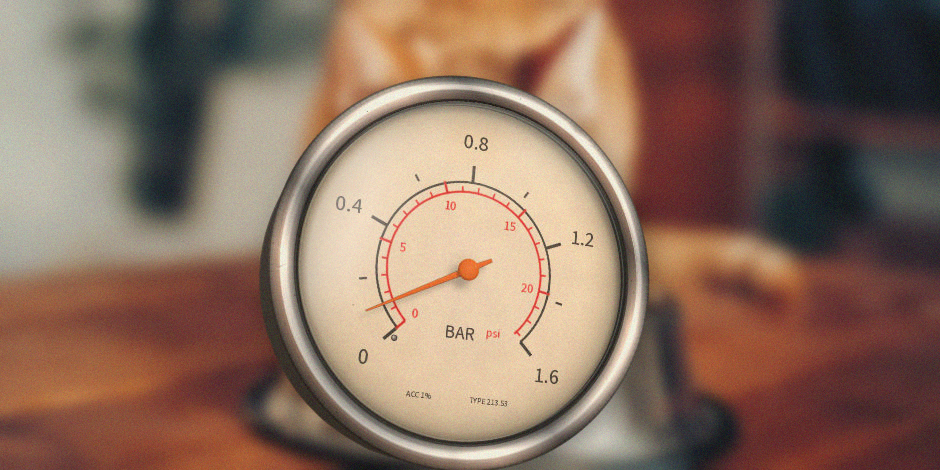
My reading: 0.1
